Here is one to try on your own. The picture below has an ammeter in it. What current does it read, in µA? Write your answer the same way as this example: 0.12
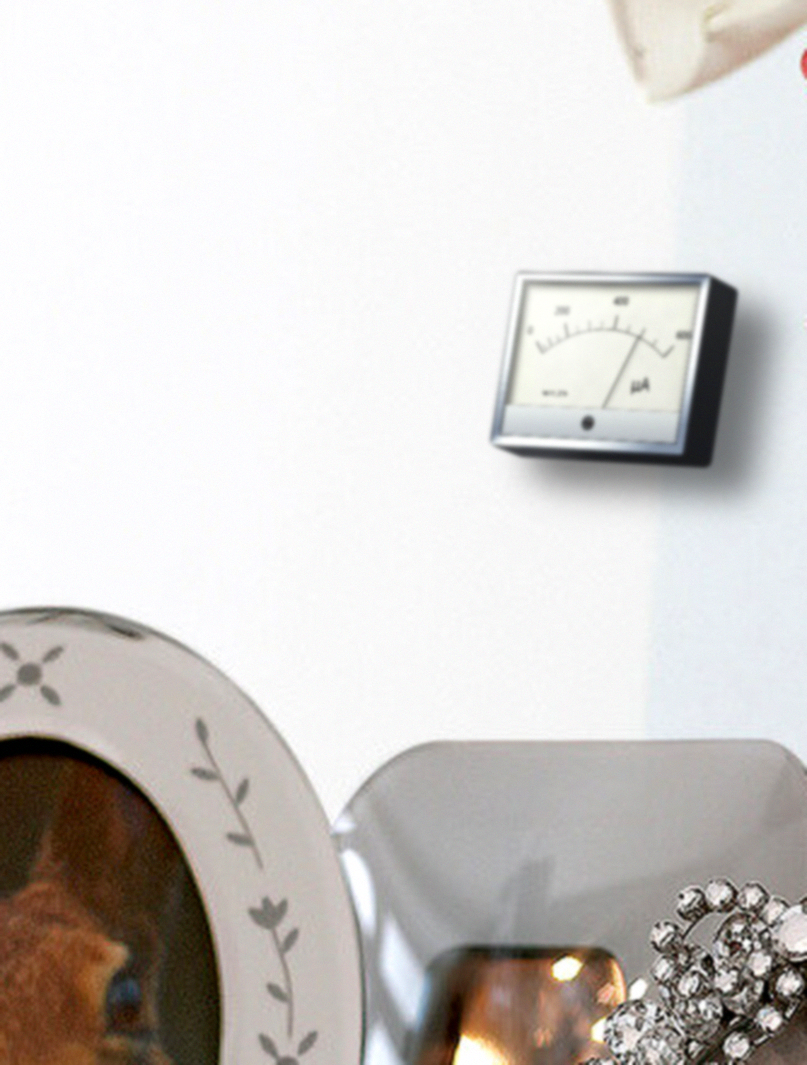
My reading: 500
